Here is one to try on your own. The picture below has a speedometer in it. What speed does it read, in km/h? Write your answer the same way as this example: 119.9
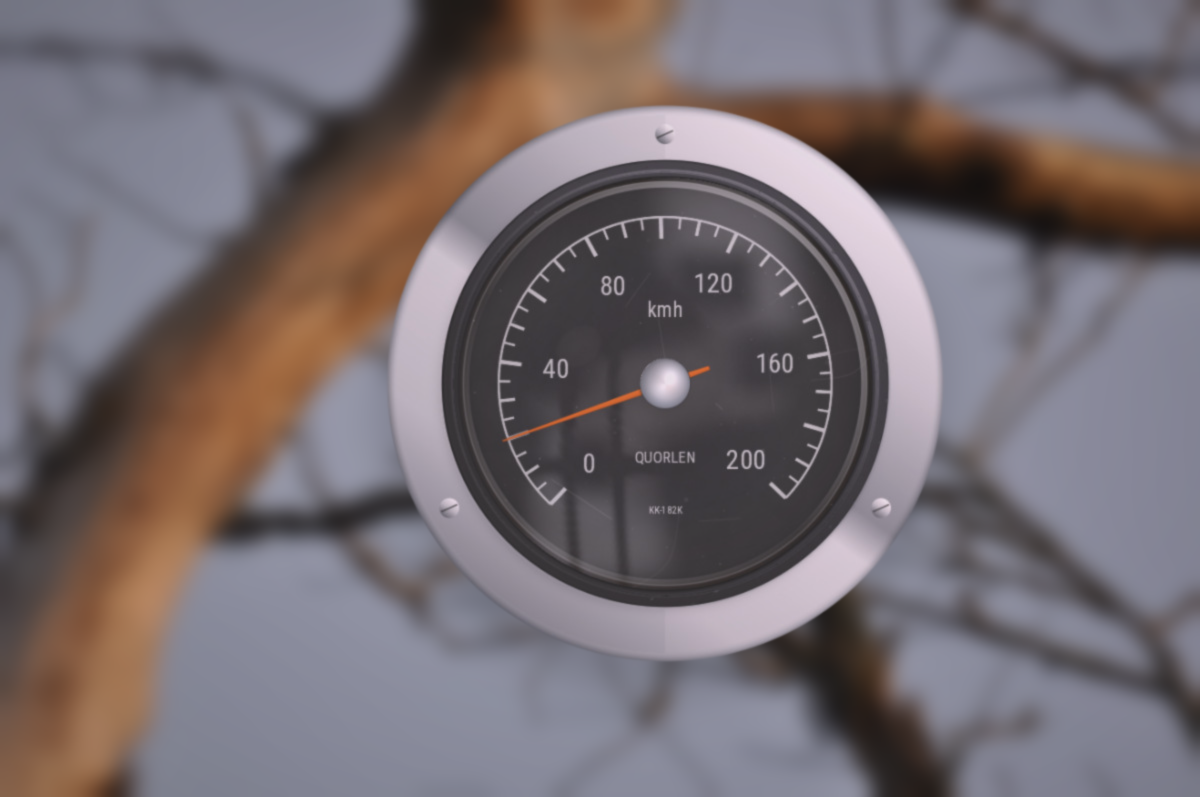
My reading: 20
